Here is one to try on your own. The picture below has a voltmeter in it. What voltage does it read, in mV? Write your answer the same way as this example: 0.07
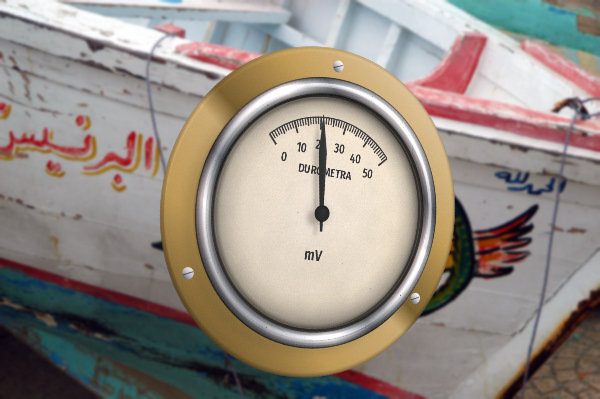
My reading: 20
